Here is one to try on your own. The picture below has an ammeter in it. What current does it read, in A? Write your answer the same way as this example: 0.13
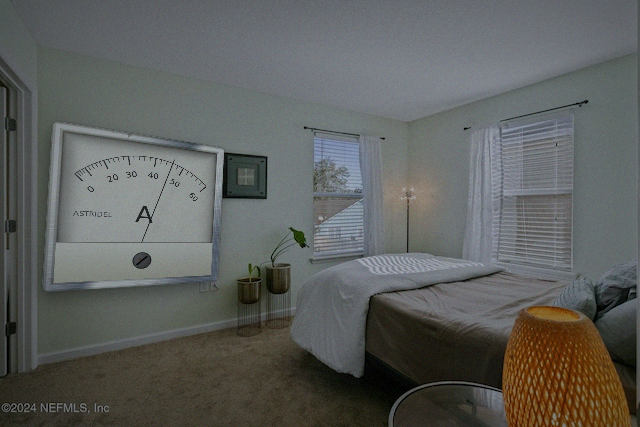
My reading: 46
